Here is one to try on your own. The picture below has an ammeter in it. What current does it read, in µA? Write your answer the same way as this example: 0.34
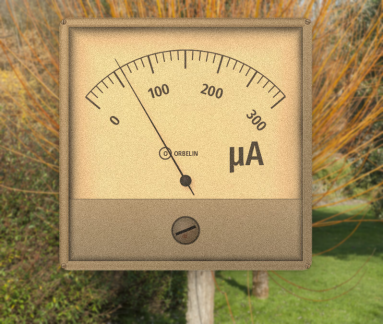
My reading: 60
